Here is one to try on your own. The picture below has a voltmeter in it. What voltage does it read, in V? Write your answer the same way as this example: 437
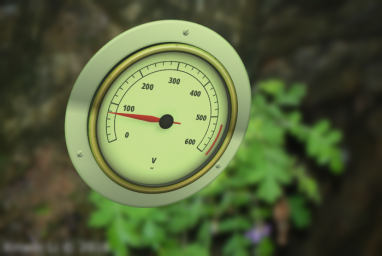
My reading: 80
